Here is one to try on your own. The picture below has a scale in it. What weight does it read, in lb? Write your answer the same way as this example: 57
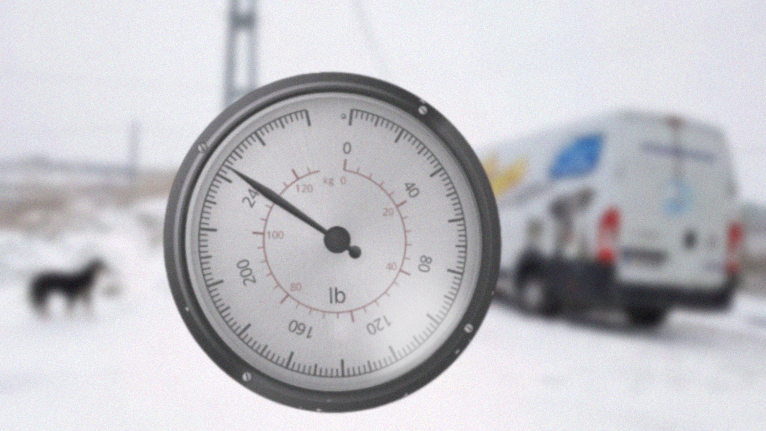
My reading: 244
